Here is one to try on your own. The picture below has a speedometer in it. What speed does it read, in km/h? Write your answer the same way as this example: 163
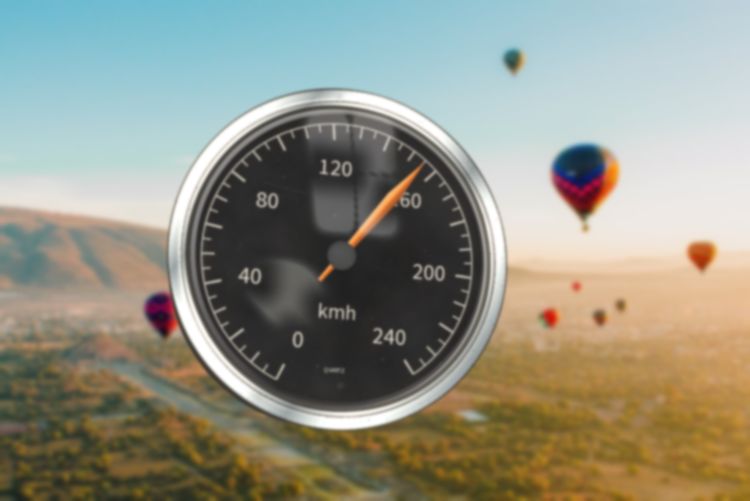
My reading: 155
